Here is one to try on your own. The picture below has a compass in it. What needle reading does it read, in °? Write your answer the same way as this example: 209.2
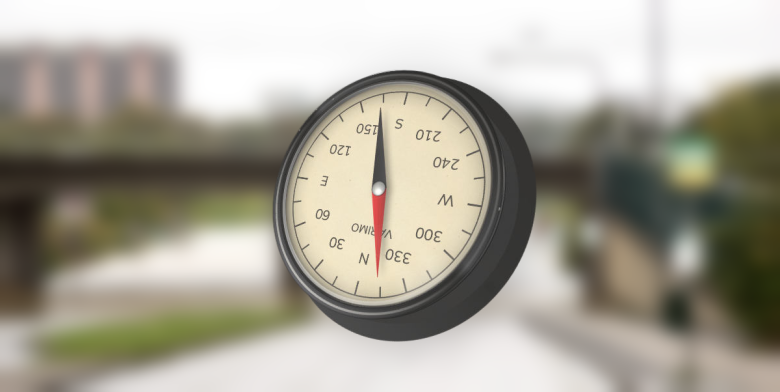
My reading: 345
